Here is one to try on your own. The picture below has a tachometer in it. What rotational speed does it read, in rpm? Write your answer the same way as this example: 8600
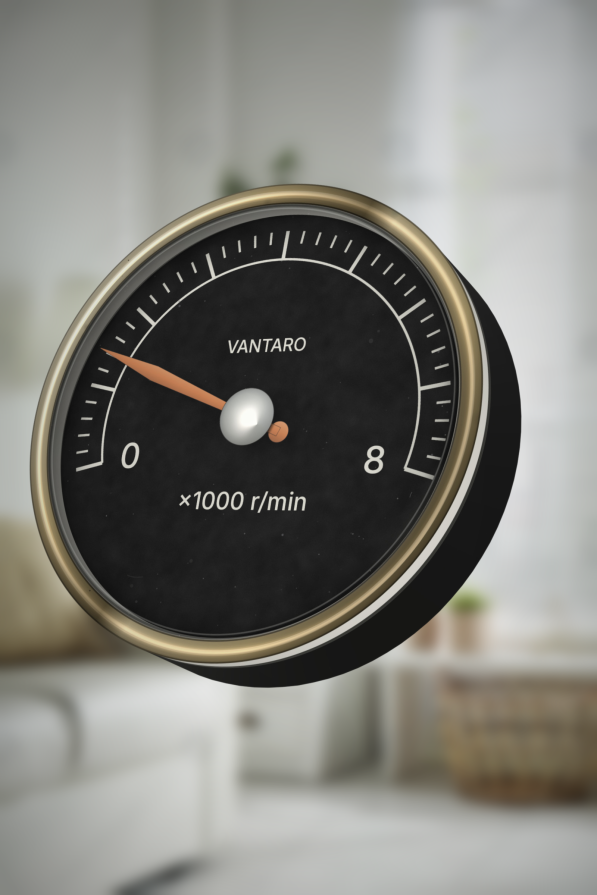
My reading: 1400
